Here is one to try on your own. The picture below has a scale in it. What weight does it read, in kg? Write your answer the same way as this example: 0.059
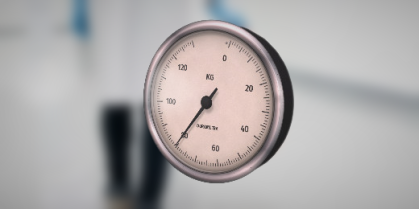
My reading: 80
